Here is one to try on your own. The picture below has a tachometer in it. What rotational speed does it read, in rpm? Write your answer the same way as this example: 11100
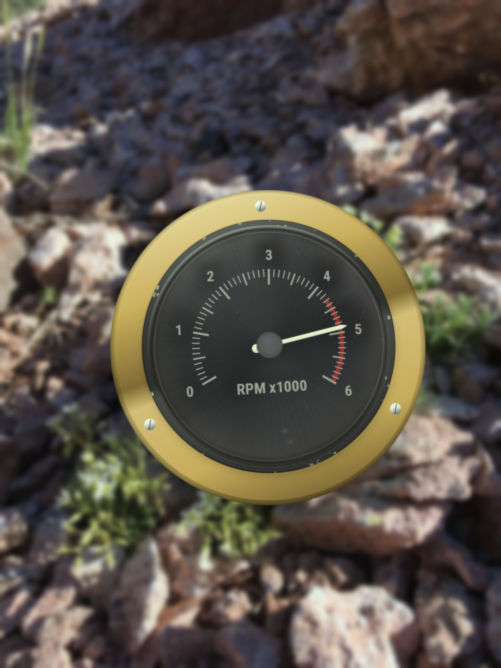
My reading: 4900
